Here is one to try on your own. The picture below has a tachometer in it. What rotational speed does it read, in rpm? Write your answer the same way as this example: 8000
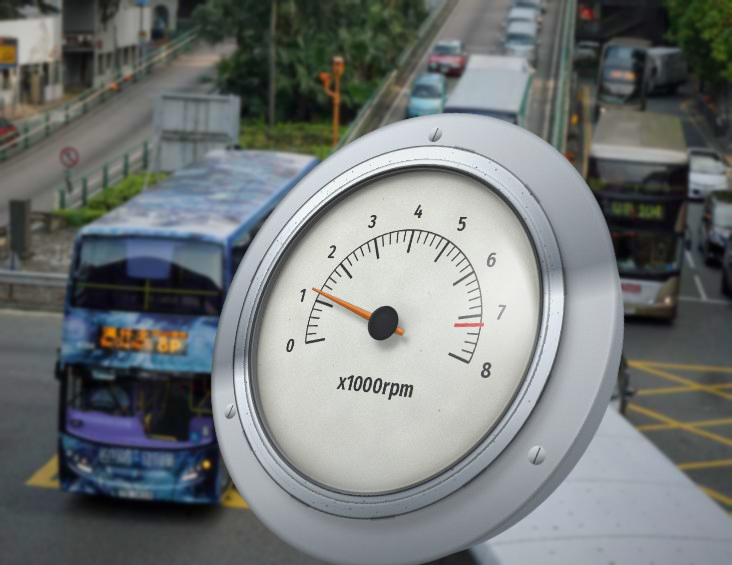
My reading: 1200
